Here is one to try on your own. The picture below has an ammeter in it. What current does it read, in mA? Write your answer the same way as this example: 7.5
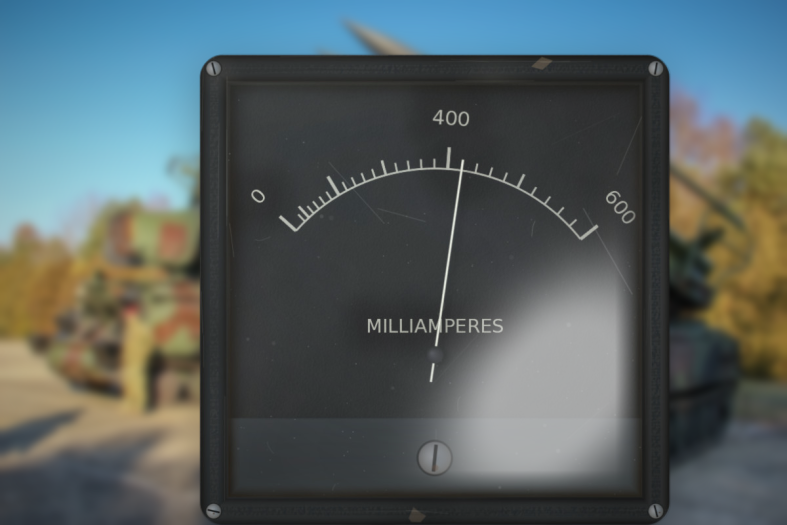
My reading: 420
